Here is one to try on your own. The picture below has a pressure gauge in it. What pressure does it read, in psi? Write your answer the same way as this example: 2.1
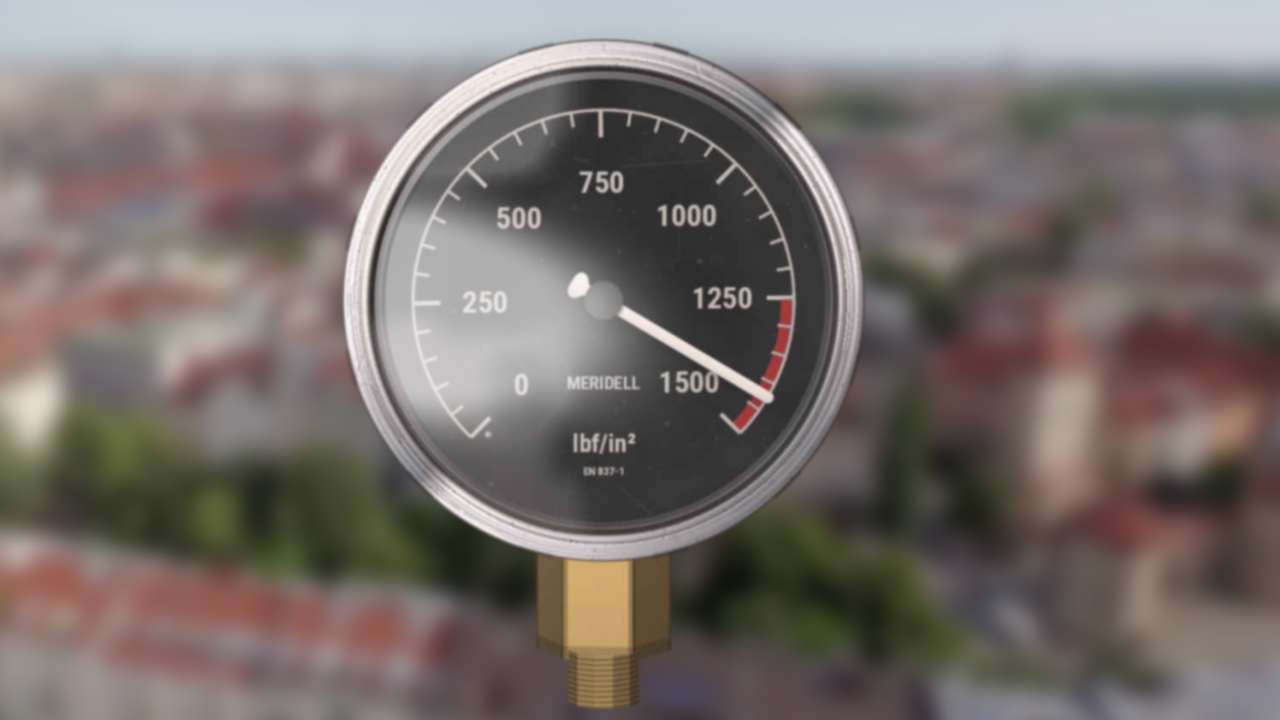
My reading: 1425
